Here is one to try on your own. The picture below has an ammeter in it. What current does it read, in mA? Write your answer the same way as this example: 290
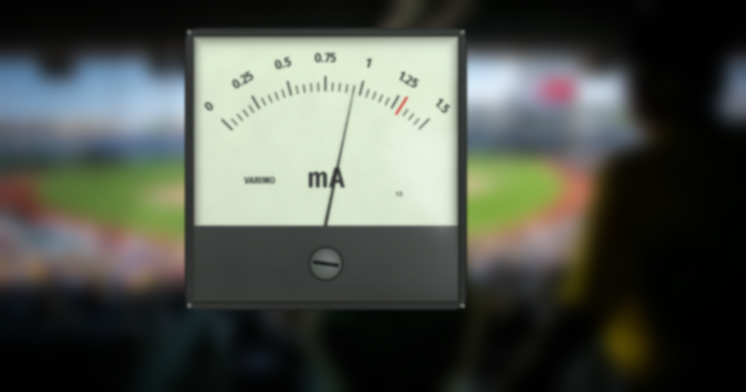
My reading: 0.95
